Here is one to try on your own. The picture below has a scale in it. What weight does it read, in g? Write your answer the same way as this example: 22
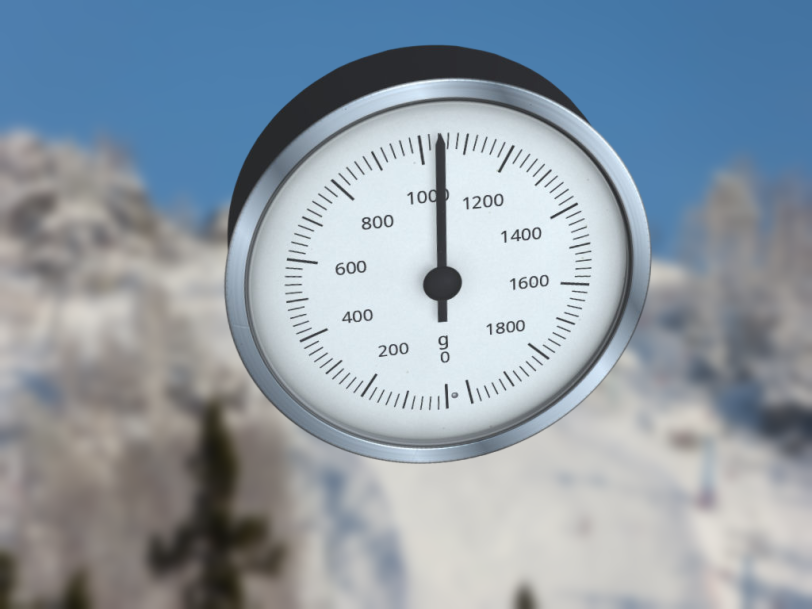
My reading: 1040
